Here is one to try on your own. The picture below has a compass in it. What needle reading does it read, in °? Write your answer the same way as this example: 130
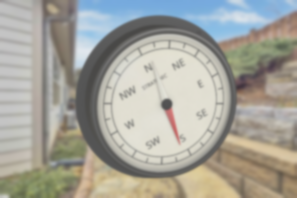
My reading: 187.5
